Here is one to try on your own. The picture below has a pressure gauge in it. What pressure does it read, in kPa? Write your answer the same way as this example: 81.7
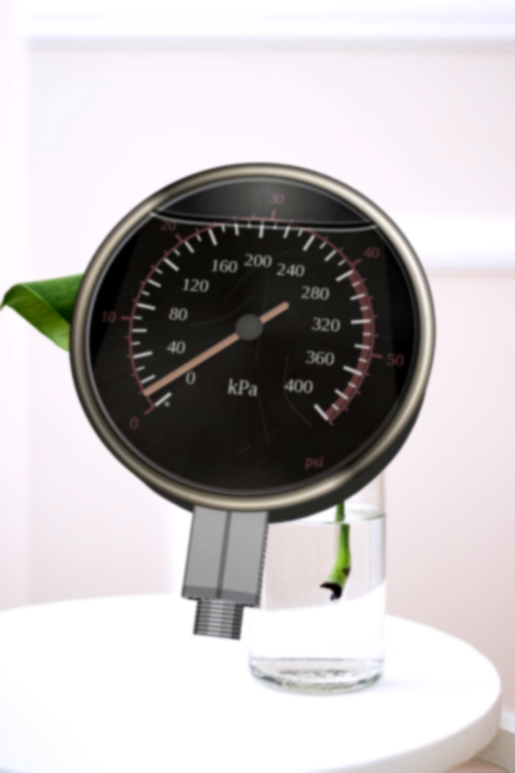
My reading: 10
